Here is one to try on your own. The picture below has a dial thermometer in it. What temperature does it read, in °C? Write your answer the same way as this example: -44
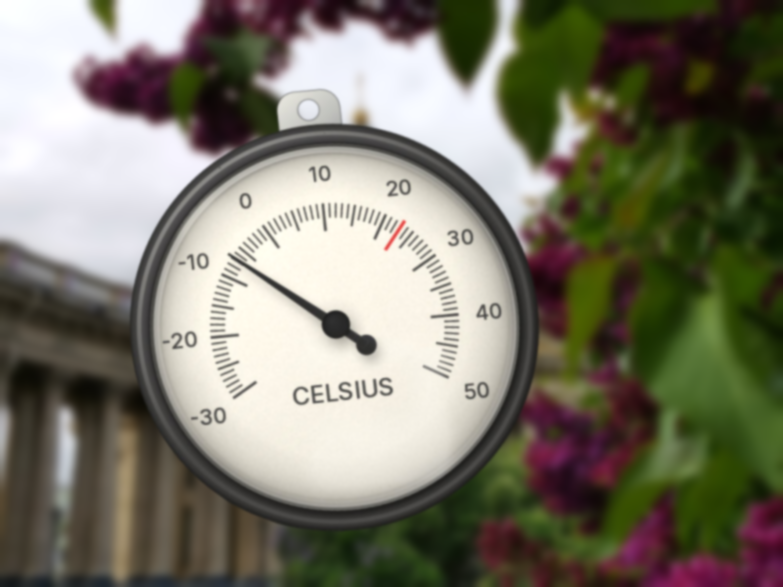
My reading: -7
